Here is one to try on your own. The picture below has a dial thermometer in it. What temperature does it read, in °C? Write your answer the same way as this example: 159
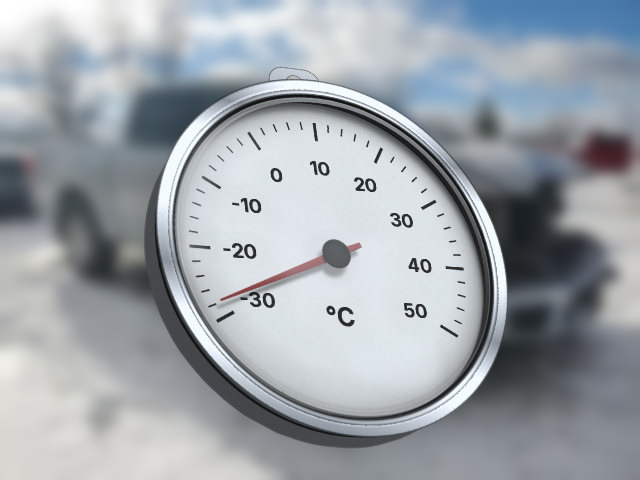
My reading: -28
